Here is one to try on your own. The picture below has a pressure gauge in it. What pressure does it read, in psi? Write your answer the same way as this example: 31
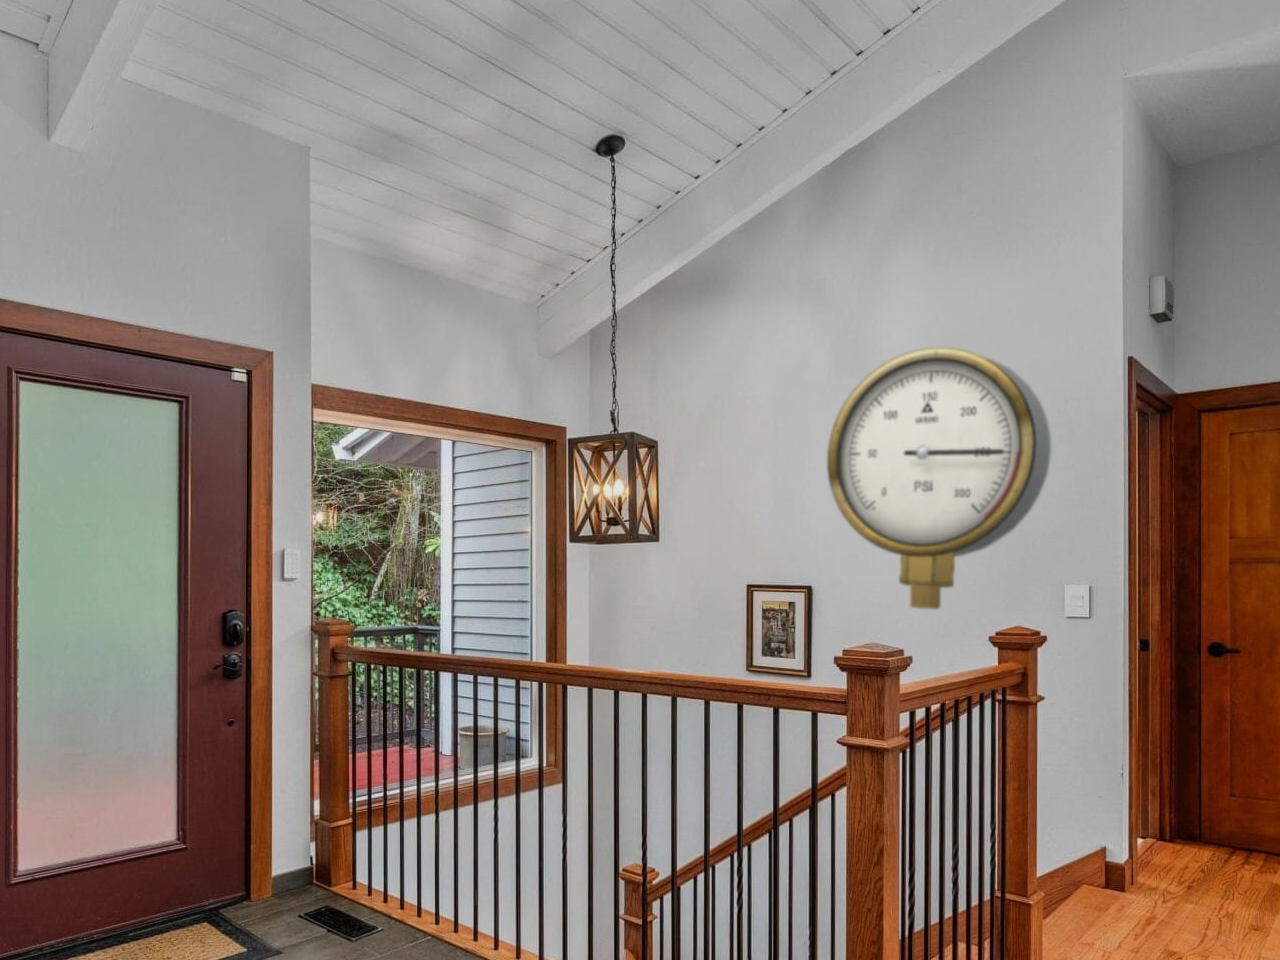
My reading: 250
